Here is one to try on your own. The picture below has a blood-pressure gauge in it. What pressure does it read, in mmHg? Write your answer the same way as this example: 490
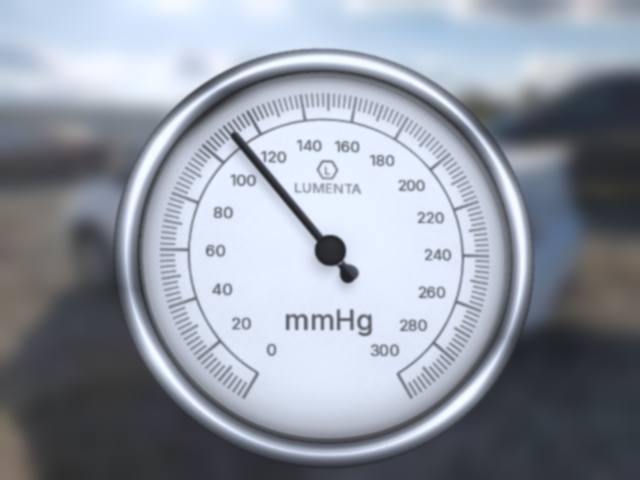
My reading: 110
